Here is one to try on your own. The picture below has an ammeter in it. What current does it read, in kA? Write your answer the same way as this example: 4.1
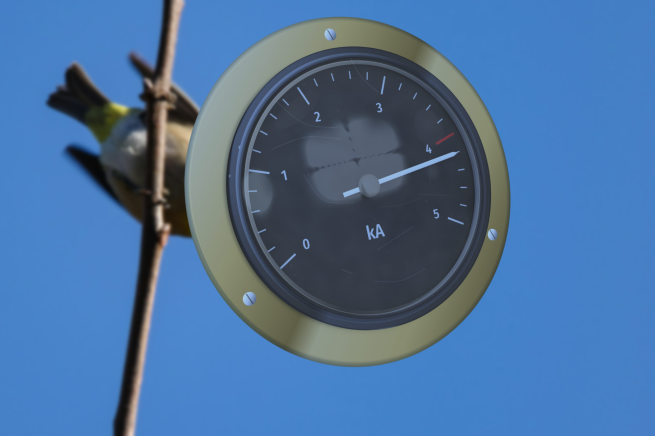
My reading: 4.2
